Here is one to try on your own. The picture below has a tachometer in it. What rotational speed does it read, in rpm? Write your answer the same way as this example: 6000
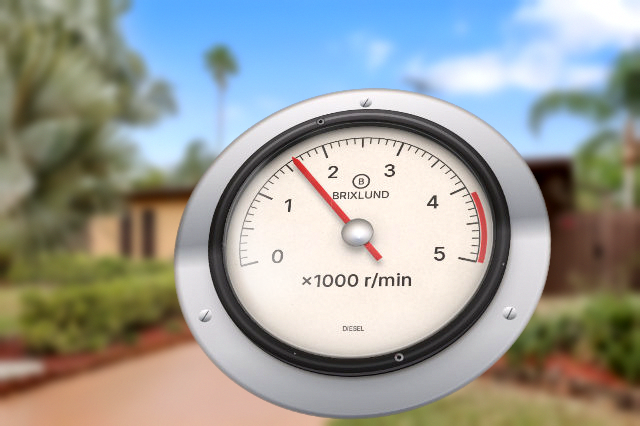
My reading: 1600
